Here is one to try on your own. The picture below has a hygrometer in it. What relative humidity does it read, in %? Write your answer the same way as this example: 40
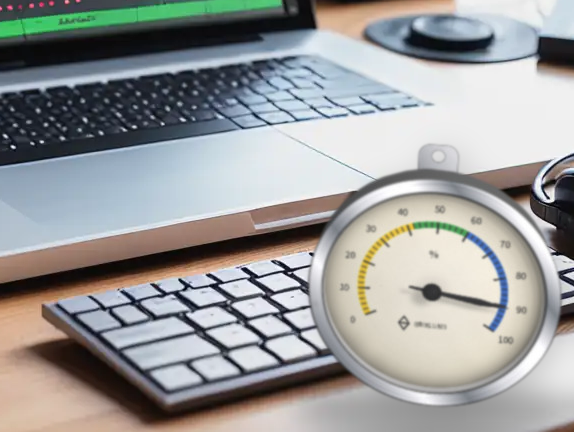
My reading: 90
